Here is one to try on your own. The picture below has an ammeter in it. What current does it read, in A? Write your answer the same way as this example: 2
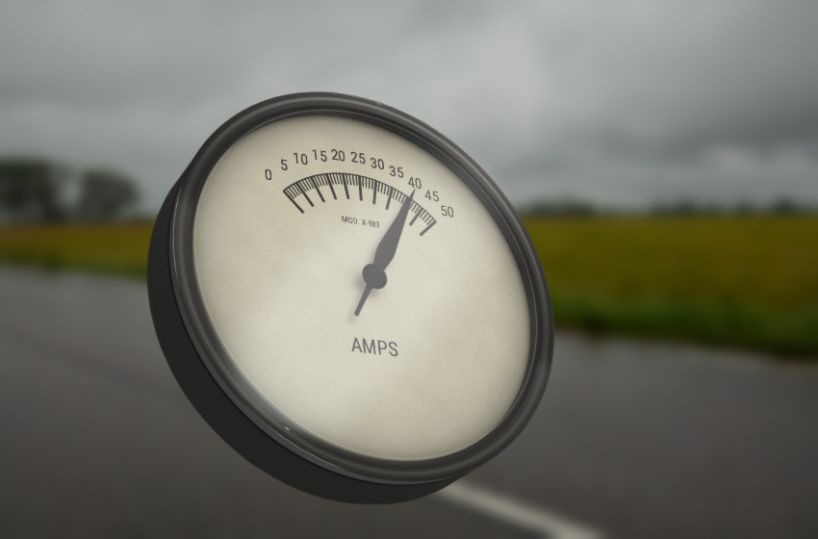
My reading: 40
